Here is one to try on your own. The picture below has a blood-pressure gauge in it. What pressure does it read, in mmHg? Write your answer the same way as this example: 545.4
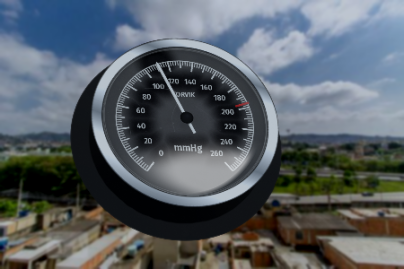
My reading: 110
